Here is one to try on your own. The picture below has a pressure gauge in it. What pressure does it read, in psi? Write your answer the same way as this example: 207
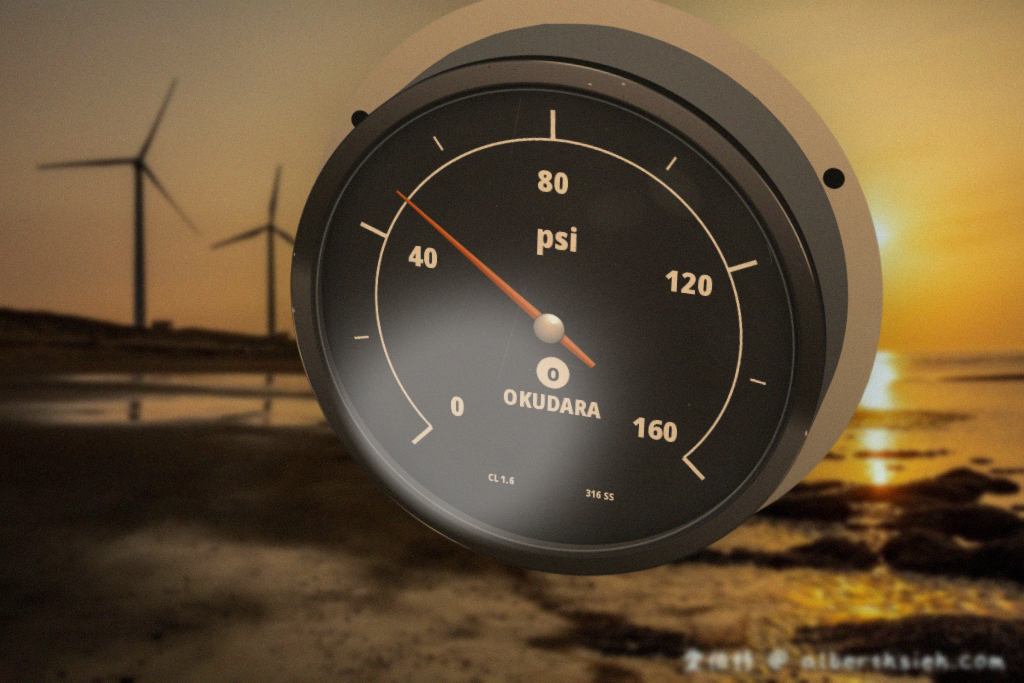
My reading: 50
